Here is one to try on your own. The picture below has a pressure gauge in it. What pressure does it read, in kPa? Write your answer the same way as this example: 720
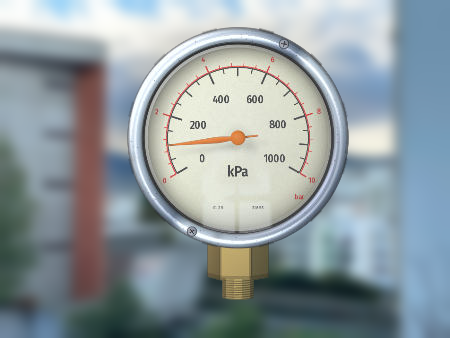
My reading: 100
